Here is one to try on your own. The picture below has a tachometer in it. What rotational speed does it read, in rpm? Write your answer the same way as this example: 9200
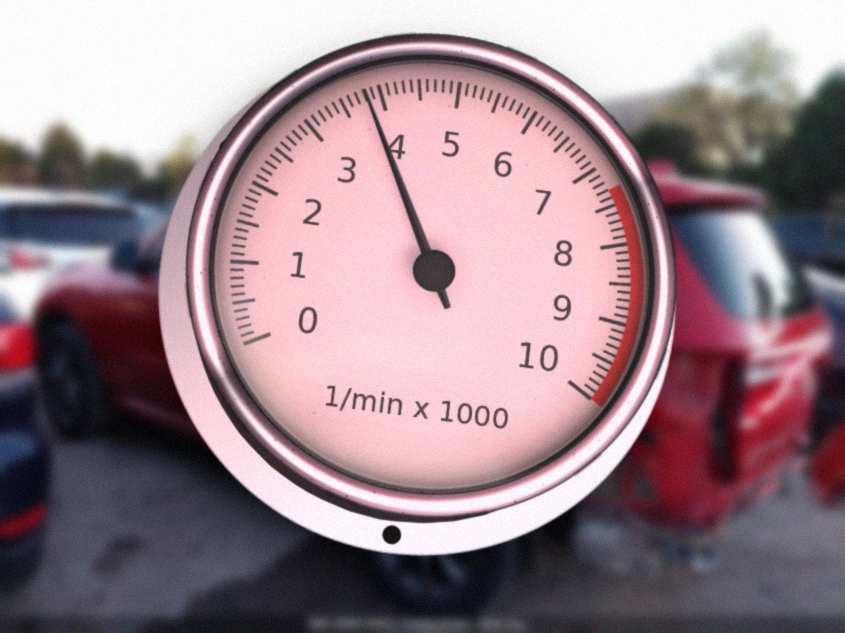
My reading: 3800
